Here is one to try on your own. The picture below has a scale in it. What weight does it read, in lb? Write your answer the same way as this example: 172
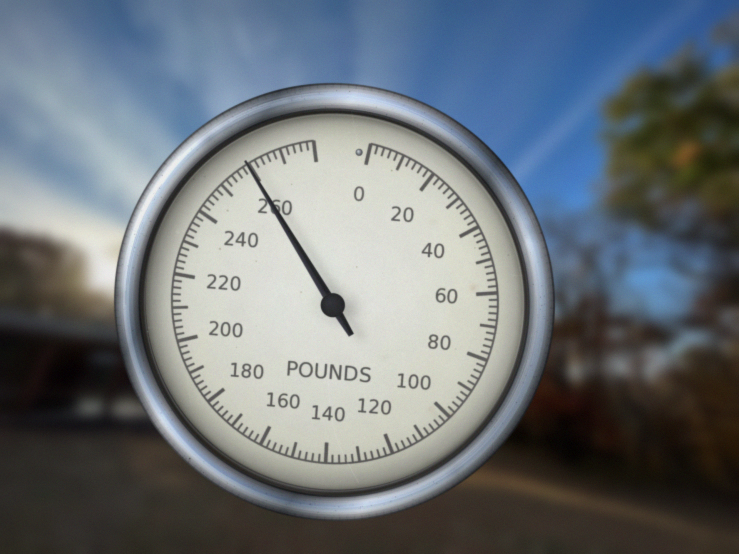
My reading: 260
